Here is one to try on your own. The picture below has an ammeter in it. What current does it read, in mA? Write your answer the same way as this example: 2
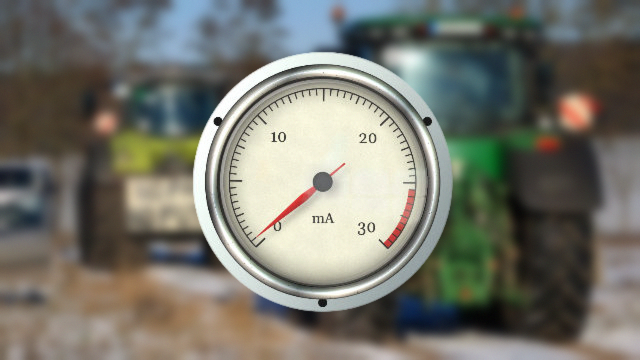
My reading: 0.5
